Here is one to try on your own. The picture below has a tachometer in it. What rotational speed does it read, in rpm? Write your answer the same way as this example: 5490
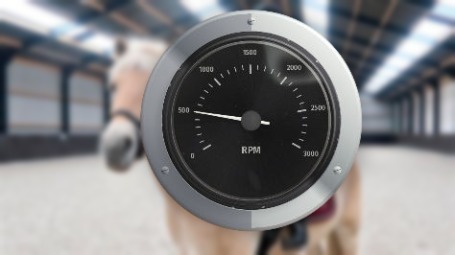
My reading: 500
